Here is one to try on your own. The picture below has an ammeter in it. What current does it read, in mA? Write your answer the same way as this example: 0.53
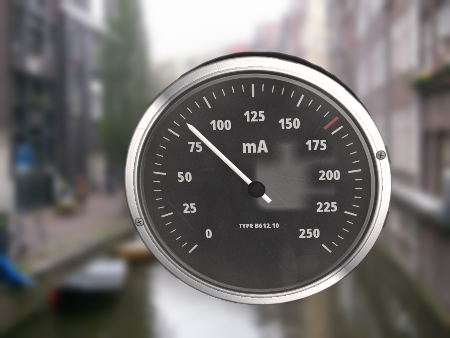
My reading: 85
